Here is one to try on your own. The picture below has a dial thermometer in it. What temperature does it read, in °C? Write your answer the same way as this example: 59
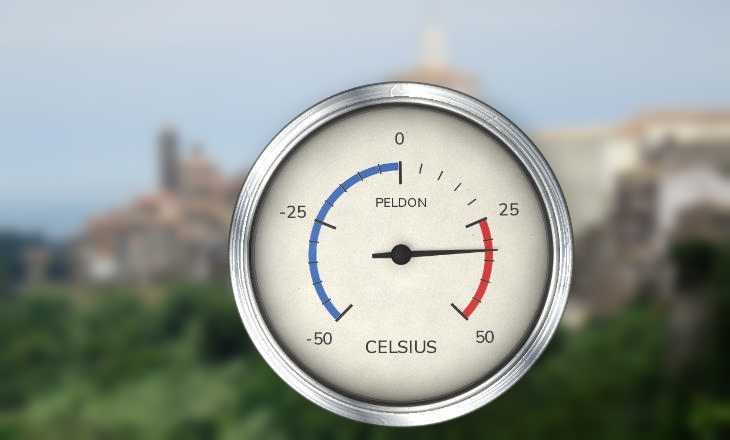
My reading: 32.5
